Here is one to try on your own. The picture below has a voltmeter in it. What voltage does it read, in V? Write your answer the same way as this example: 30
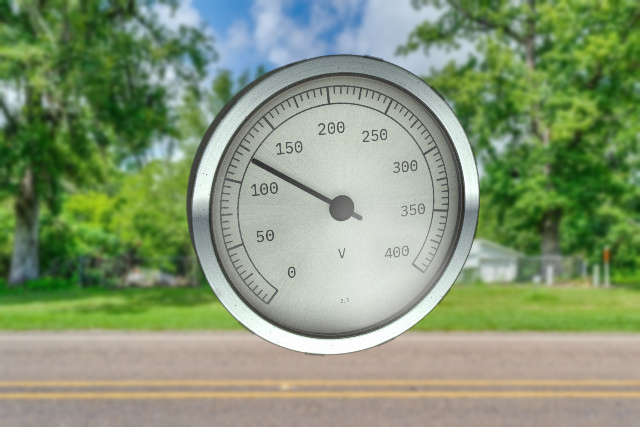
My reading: 120
